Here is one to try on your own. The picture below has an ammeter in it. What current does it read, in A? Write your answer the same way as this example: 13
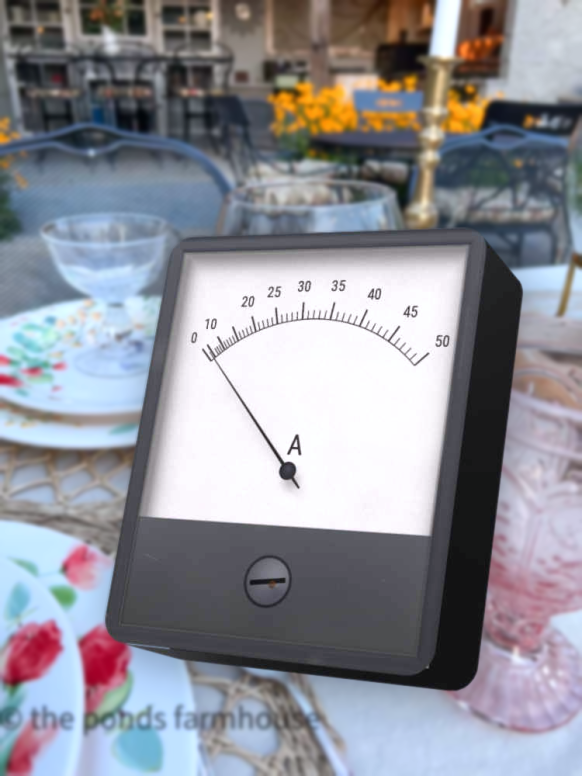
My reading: 5
